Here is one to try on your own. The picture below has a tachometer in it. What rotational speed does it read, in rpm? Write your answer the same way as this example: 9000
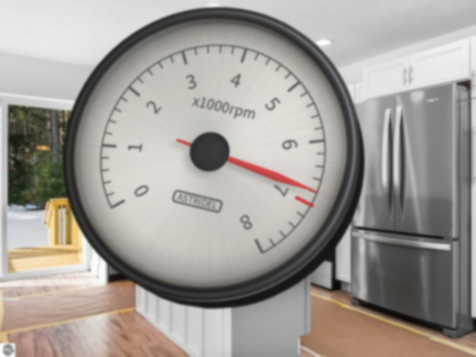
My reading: 6800
